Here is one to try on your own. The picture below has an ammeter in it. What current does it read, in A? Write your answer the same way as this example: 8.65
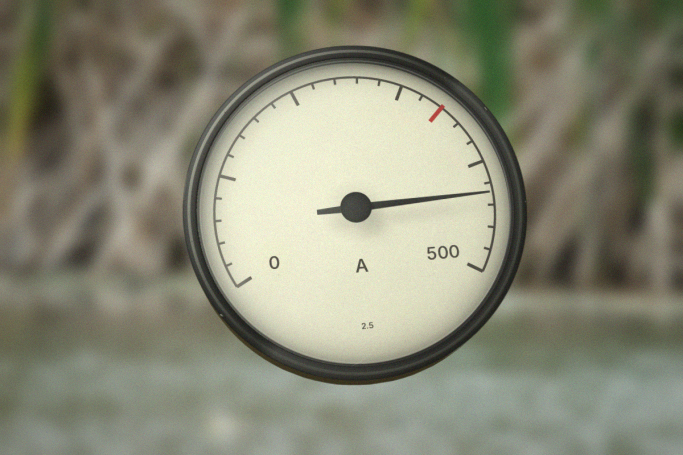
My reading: 430
